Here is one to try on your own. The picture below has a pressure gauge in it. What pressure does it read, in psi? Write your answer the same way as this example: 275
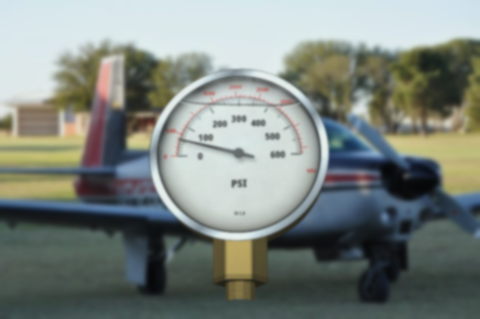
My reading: 50
